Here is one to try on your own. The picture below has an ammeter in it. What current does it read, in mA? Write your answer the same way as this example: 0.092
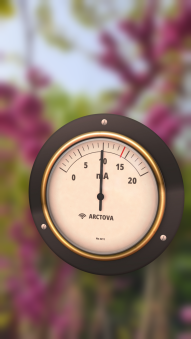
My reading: 10
